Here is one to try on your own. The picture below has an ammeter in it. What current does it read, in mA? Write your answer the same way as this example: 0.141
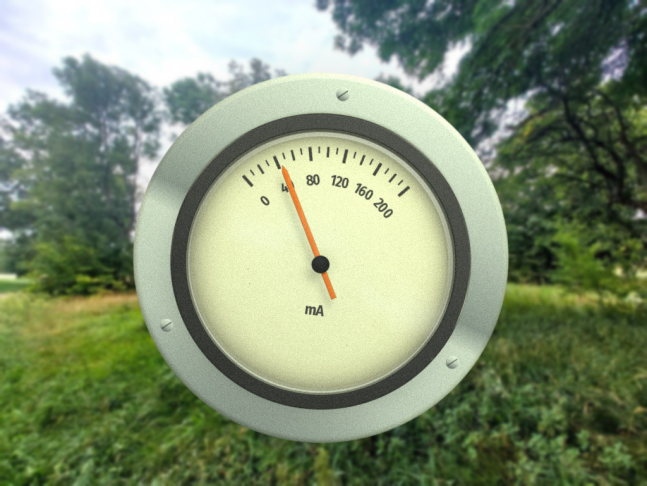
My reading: 45
